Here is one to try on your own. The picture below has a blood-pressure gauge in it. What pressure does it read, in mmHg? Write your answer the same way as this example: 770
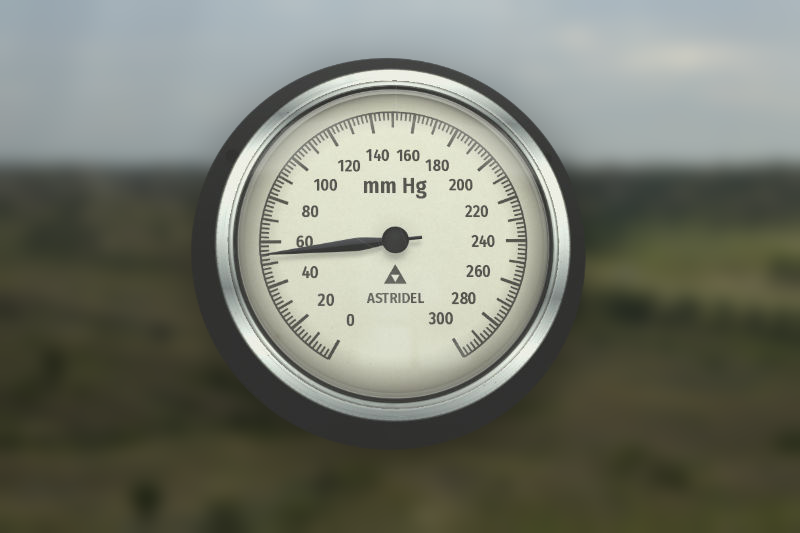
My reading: 54
